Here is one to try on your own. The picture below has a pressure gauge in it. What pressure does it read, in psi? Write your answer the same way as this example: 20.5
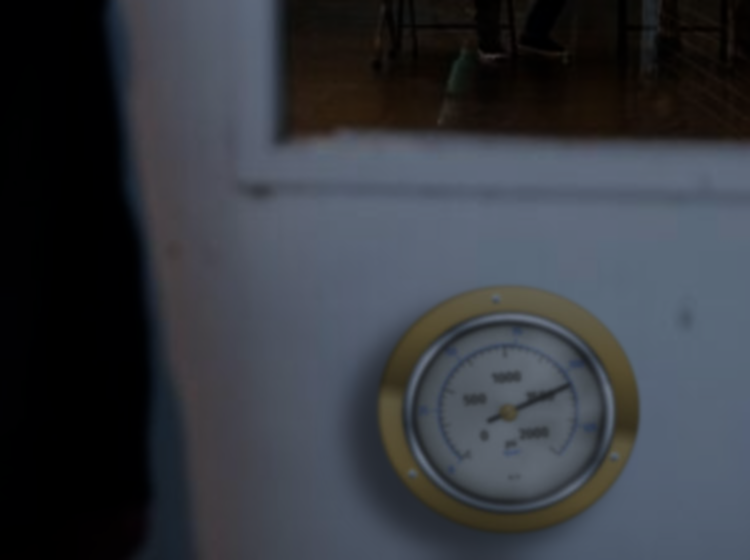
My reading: 1500
